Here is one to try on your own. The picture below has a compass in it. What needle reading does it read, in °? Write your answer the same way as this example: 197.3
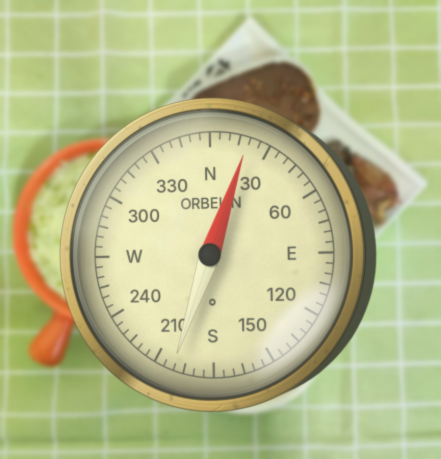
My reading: 20
